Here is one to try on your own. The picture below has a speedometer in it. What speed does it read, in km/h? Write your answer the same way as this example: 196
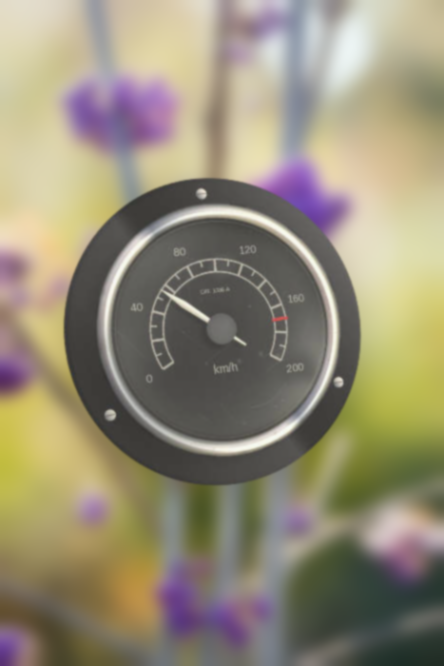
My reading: 55
